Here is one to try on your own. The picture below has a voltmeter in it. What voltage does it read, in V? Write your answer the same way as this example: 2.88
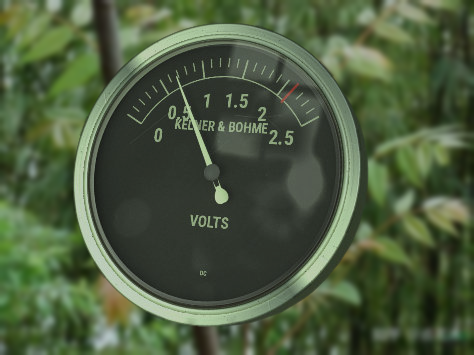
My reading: 0.7
